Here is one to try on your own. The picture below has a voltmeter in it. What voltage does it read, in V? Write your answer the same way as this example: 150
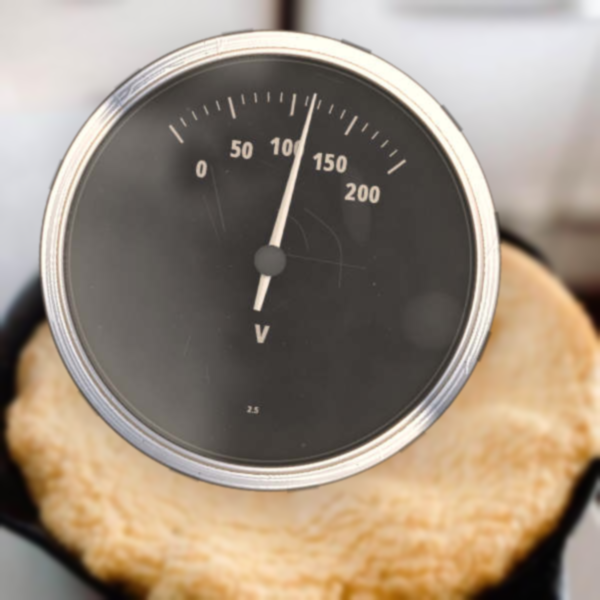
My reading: 115
